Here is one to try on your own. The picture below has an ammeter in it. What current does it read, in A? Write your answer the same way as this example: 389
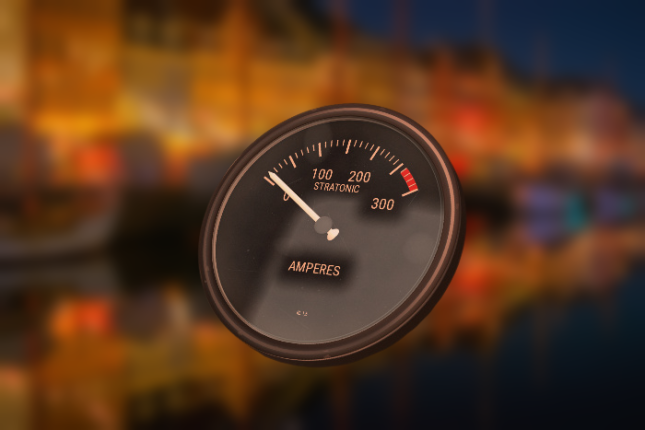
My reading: 10
